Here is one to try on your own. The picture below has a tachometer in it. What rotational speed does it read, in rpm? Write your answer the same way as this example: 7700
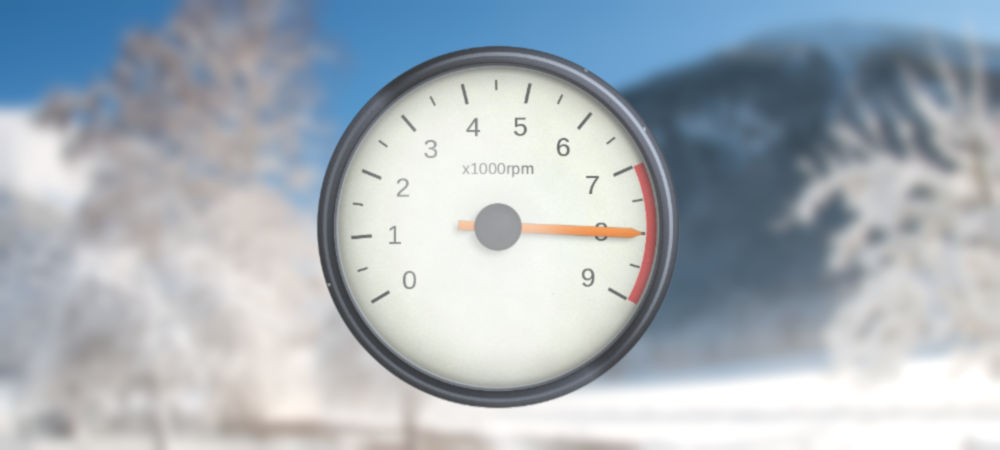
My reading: 8000
